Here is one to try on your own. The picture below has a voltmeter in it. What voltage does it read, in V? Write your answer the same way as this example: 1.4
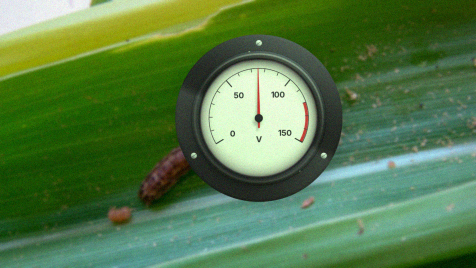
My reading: 75
